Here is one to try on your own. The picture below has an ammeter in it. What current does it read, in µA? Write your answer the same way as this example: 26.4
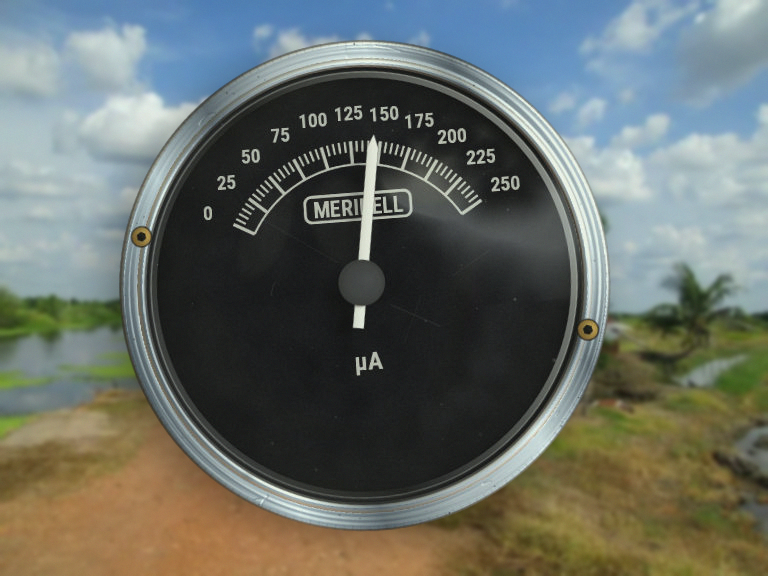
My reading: 145
